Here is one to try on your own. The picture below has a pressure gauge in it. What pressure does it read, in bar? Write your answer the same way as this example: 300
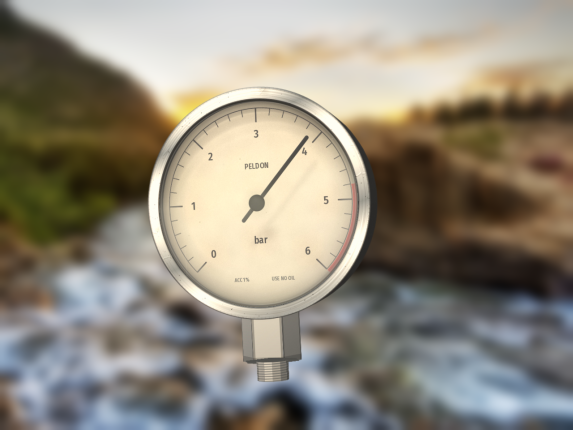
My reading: 3.9
